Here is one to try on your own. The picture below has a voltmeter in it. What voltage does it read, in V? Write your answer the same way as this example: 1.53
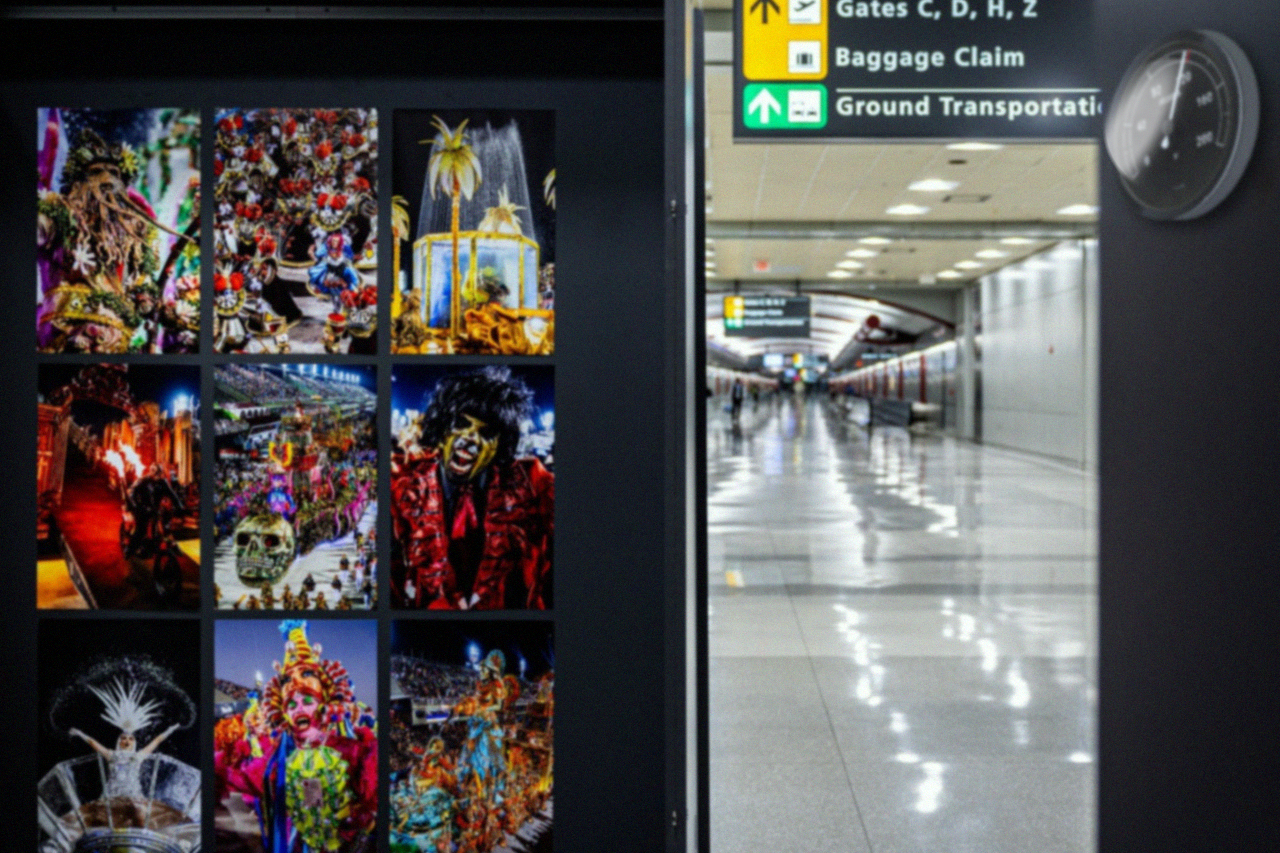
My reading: 120
